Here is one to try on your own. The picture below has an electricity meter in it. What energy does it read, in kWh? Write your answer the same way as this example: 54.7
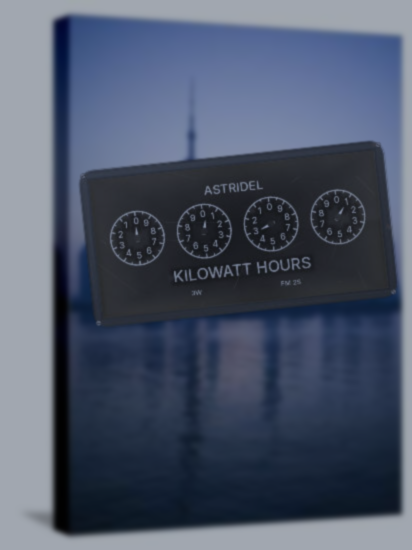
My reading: 31
